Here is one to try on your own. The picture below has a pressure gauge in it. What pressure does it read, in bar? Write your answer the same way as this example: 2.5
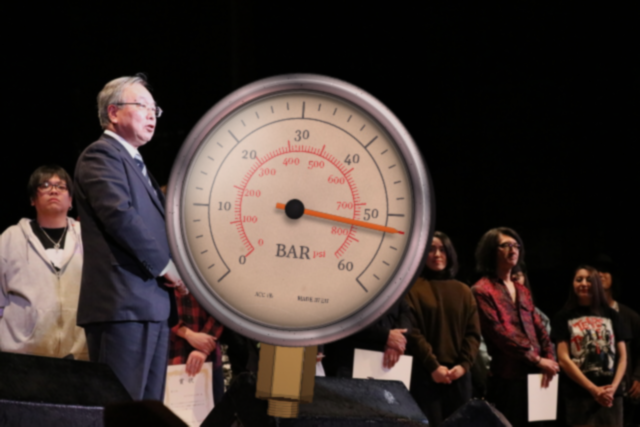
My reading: 52
